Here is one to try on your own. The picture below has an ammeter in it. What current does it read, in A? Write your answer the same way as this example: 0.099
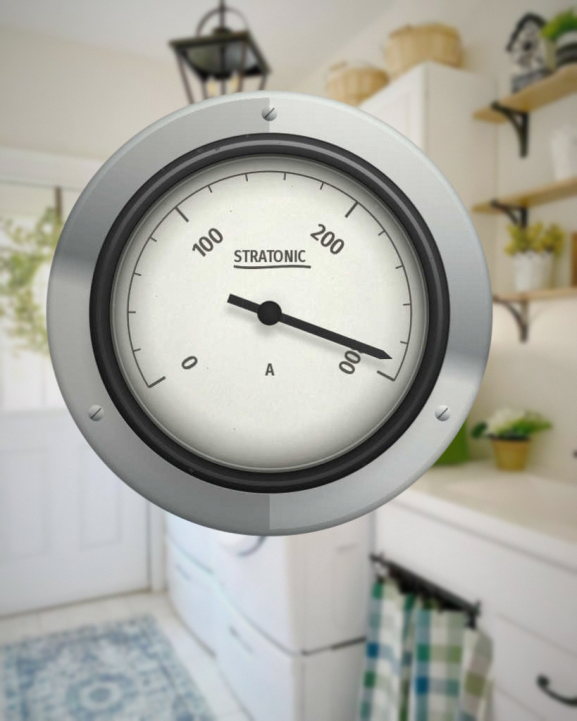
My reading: 290
